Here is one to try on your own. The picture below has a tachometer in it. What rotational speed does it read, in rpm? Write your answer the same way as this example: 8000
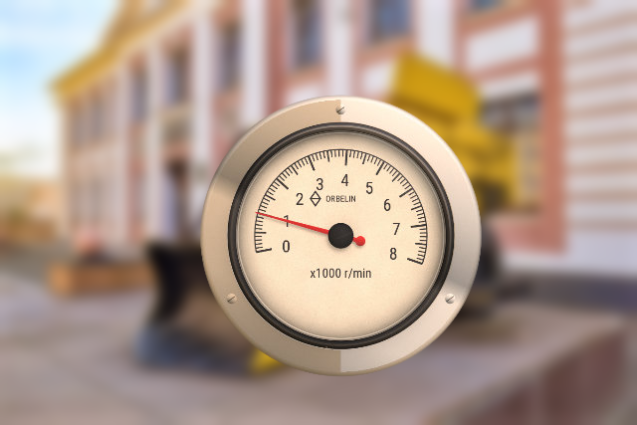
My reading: 1000
